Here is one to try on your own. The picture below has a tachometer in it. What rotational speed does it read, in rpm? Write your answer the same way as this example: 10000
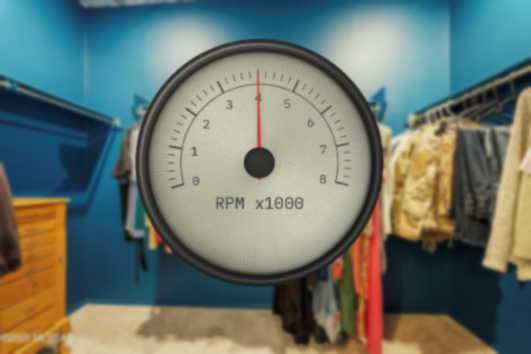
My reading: 4000
